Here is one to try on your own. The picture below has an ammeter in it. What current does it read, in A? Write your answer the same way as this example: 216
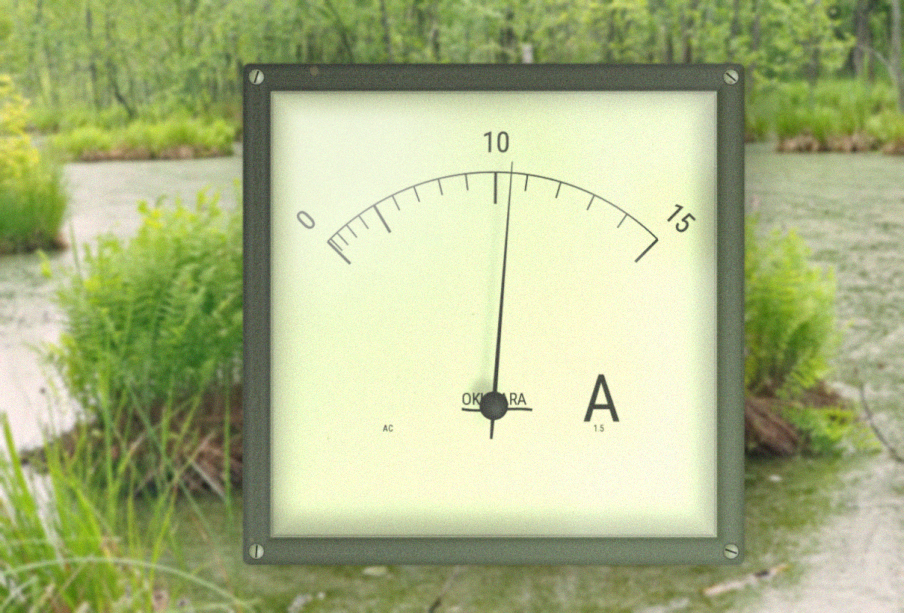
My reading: 10.5
